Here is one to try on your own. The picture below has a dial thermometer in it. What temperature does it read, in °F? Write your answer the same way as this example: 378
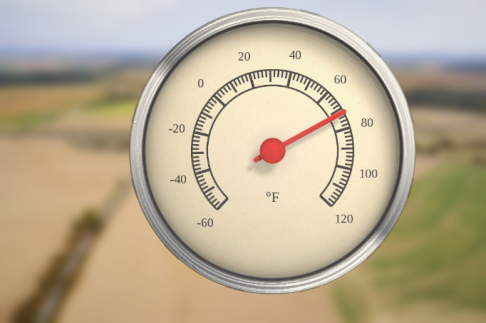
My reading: 72
